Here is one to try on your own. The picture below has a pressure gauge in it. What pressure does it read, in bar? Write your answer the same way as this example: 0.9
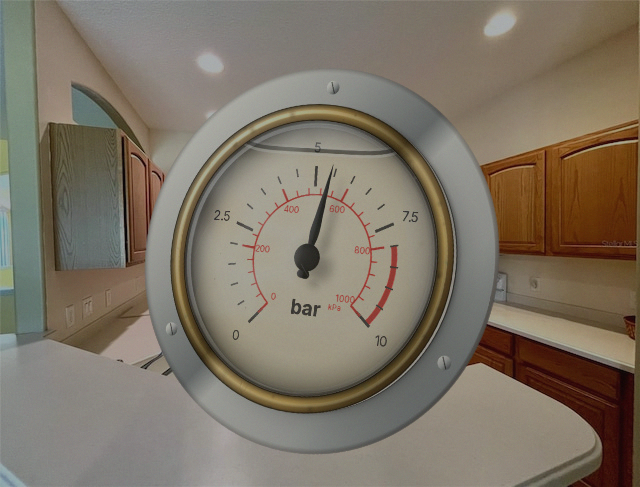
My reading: 5.5
